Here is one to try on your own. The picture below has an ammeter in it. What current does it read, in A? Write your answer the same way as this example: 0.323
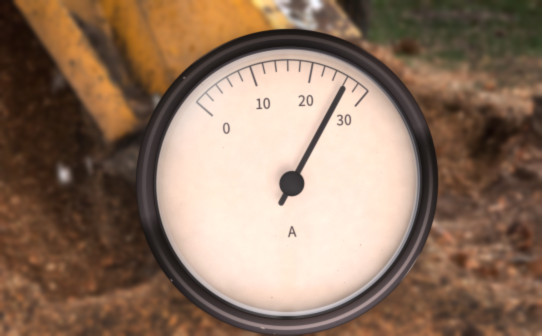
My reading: 26
